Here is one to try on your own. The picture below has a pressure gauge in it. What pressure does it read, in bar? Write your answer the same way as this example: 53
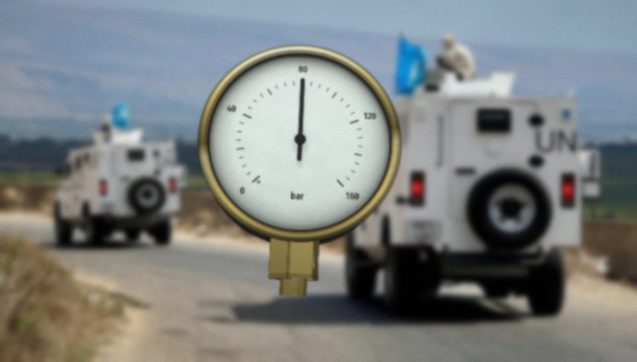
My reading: 80
